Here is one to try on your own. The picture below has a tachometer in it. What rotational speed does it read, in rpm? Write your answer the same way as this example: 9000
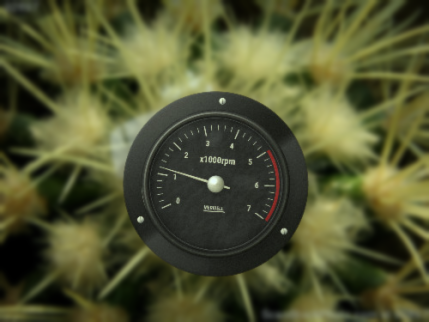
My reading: 1200
